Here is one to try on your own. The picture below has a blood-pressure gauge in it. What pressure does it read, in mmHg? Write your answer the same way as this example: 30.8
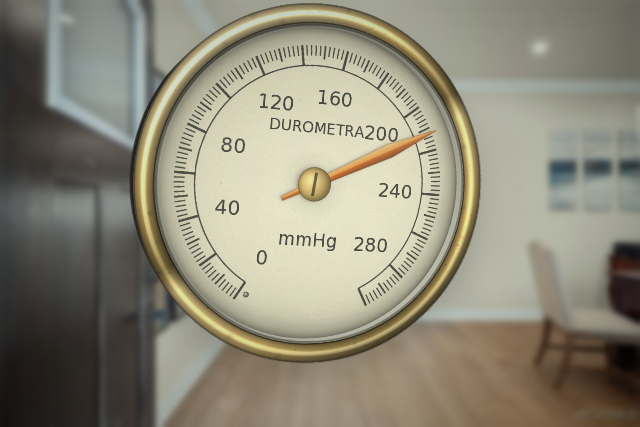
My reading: 212
